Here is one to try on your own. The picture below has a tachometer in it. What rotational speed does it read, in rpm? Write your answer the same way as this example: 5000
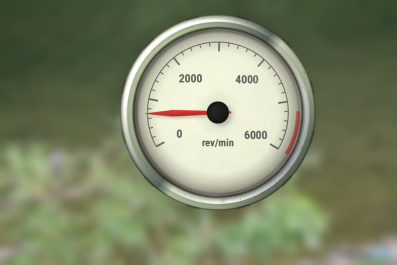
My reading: 700
